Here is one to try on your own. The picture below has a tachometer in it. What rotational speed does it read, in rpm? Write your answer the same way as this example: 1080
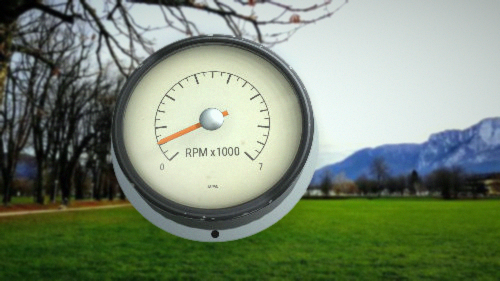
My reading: 500
